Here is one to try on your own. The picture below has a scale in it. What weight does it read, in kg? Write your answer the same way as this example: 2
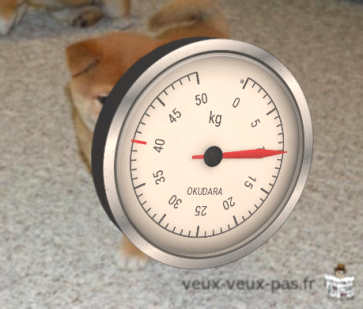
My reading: 10
